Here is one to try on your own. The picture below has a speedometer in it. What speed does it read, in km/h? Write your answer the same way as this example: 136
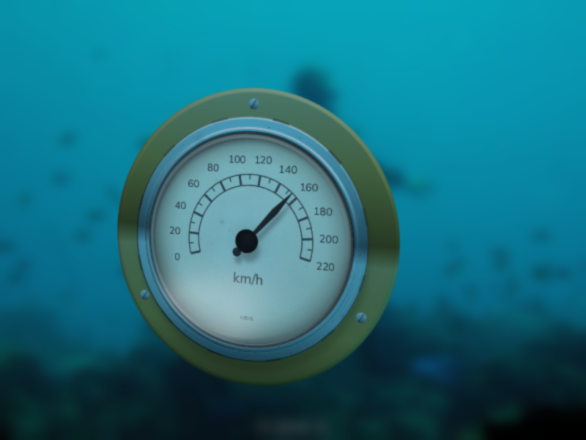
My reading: 155
